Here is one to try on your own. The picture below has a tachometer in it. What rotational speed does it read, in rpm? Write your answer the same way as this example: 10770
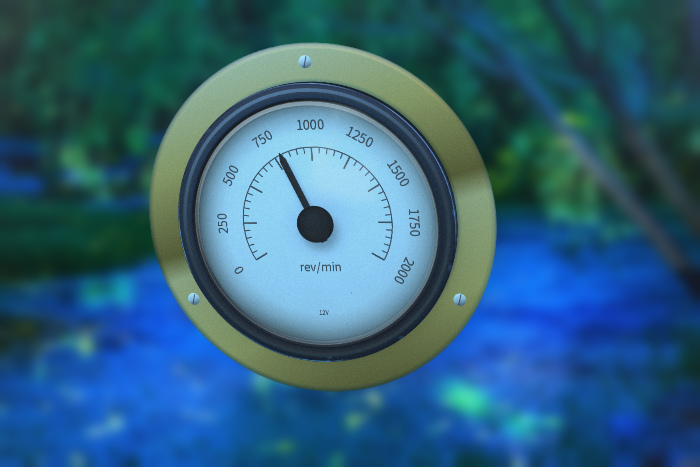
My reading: 800
